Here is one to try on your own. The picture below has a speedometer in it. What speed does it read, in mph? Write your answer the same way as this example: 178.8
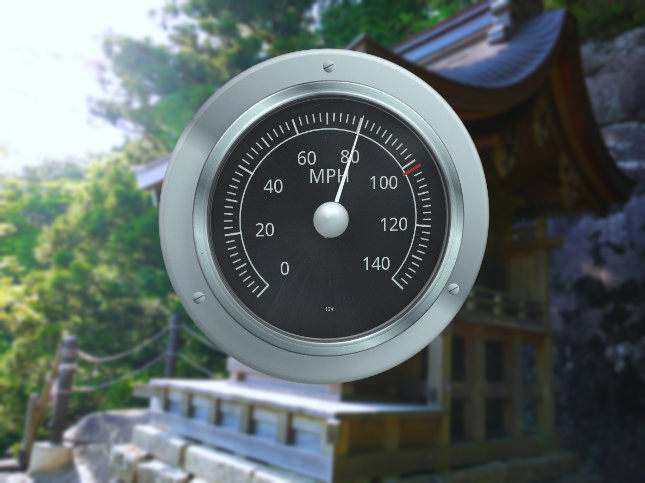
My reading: 80
